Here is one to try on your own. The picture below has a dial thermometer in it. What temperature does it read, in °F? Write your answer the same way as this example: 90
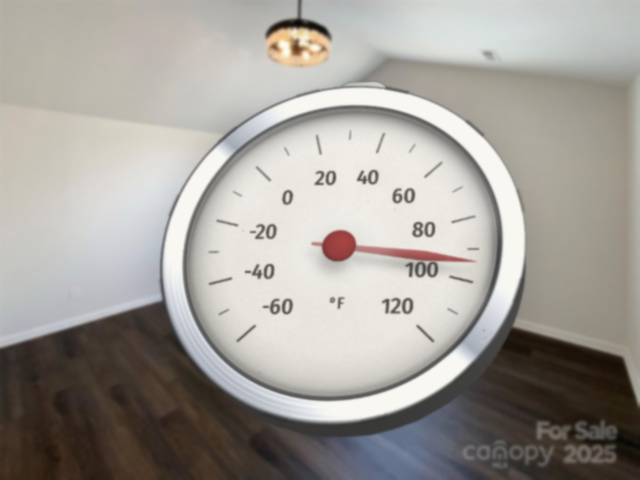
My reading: 95
